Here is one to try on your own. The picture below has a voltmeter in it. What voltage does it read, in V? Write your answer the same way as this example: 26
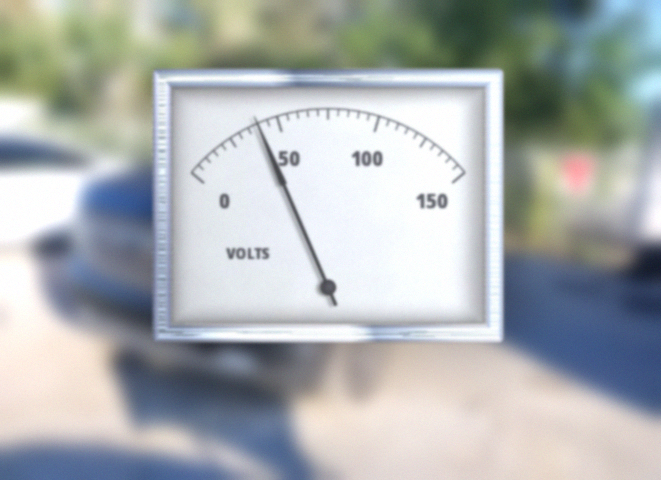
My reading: 40
